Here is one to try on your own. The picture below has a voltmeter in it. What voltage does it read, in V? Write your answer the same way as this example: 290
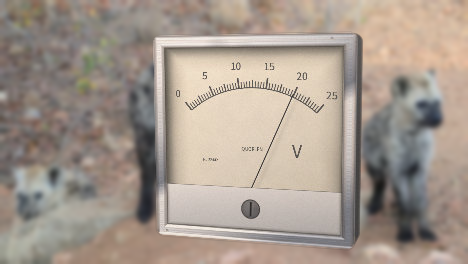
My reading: 20
